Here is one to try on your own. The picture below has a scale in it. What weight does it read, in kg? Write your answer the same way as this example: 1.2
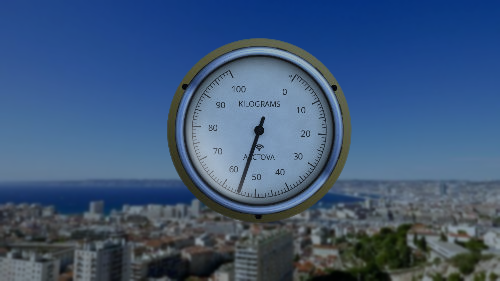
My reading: 55
